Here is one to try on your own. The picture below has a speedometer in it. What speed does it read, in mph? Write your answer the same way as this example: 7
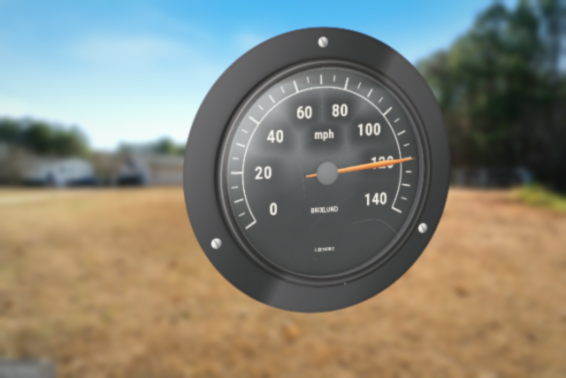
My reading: 120
